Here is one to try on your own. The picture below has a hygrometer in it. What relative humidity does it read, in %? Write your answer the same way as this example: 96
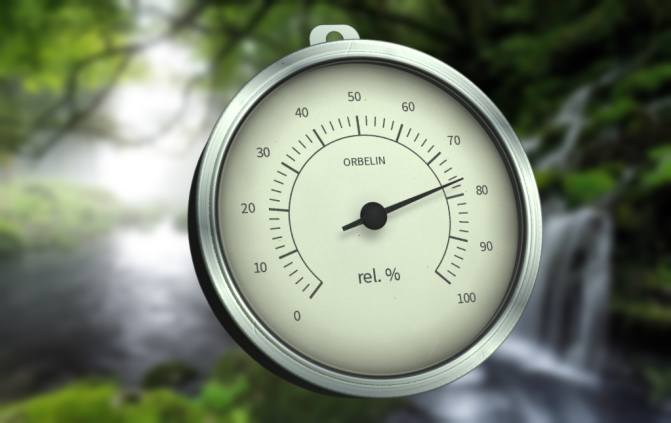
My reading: 77
